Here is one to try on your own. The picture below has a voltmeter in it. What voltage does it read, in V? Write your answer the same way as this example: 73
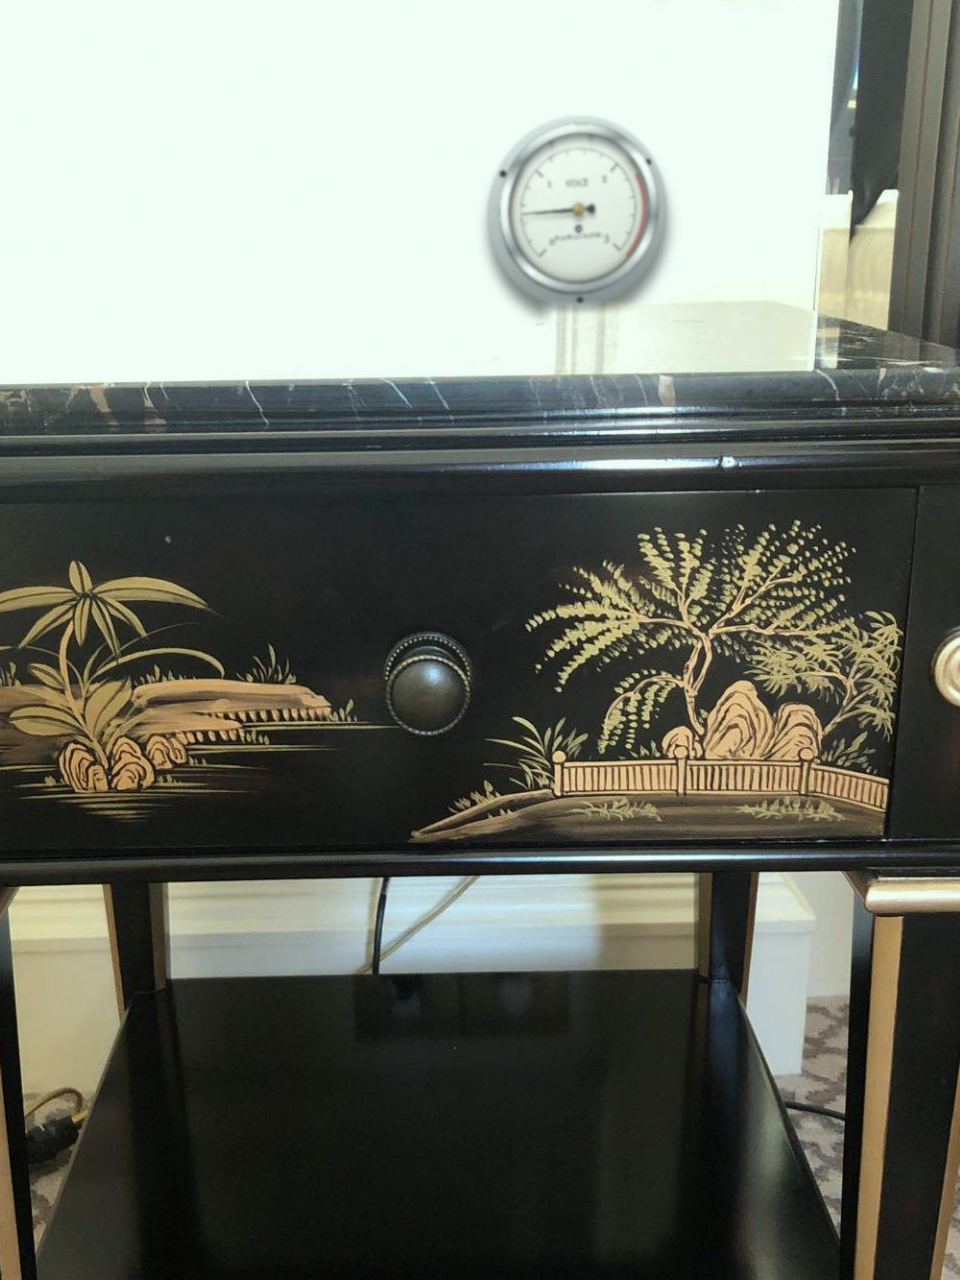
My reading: 0.5
